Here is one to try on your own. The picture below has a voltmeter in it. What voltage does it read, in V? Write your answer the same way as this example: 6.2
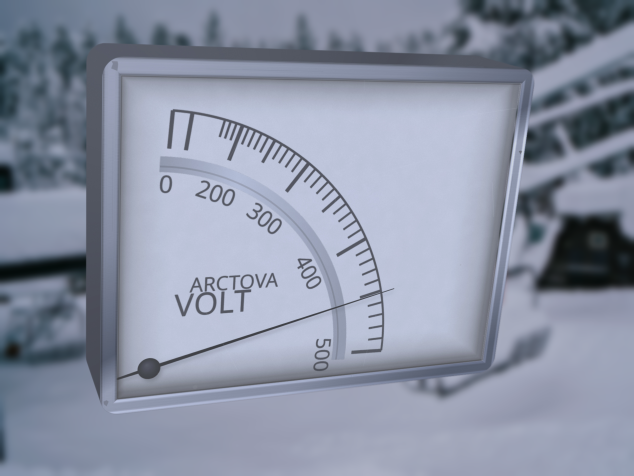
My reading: 450
